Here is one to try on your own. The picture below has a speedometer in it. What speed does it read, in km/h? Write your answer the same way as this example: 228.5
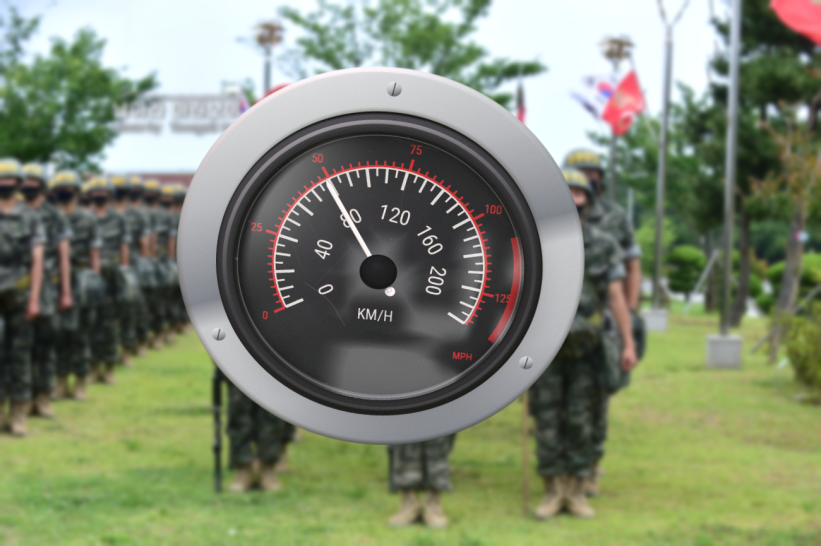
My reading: 80
